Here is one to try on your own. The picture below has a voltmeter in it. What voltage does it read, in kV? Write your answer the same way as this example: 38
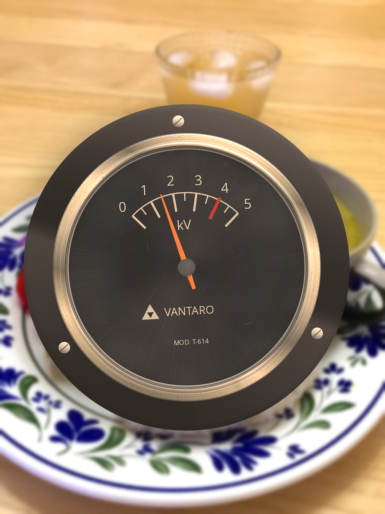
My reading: 1.5
